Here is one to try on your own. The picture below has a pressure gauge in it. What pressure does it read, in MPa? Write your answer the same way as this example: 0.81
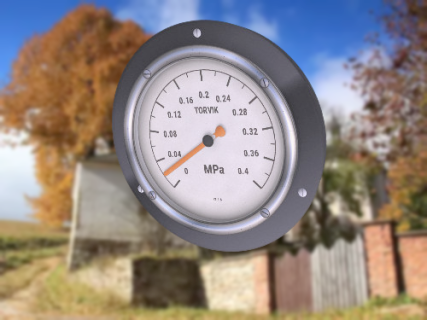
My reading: 0.02
